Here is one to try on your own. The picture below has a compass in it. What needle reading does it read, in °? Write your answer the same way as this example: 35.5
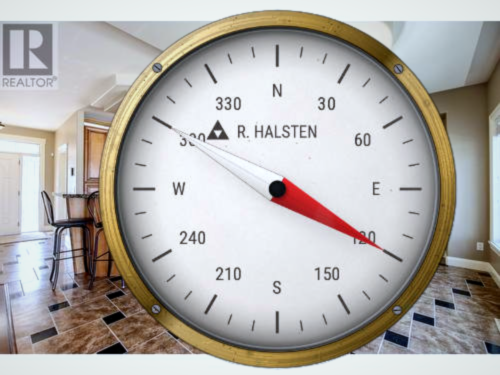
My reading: 120
